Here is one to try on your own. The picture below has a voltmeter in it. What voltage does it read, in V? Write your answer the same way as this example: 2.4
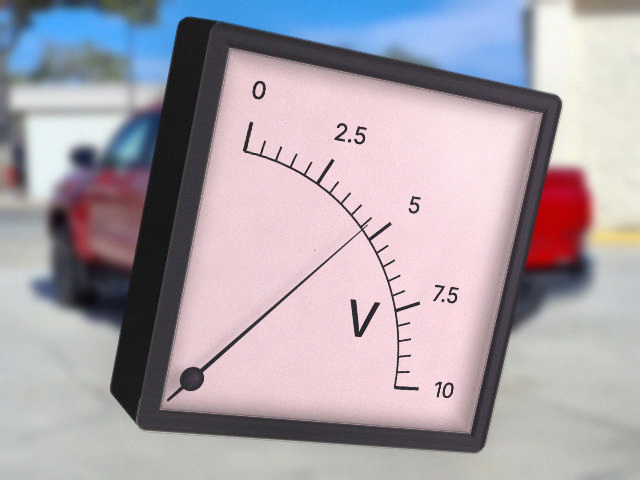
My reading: 4.5
